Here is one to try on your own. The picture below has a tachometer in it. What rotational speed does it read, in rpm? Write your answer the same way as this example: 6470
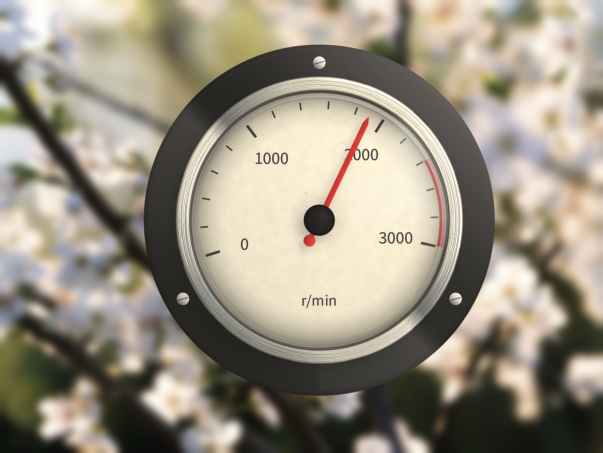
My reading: 1900
